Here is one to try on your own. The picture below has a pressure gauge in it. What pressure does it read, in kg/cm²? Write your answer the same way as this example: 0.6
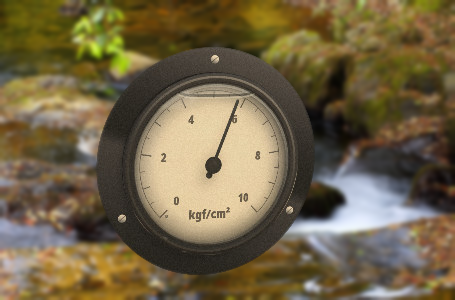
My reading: 5.75
